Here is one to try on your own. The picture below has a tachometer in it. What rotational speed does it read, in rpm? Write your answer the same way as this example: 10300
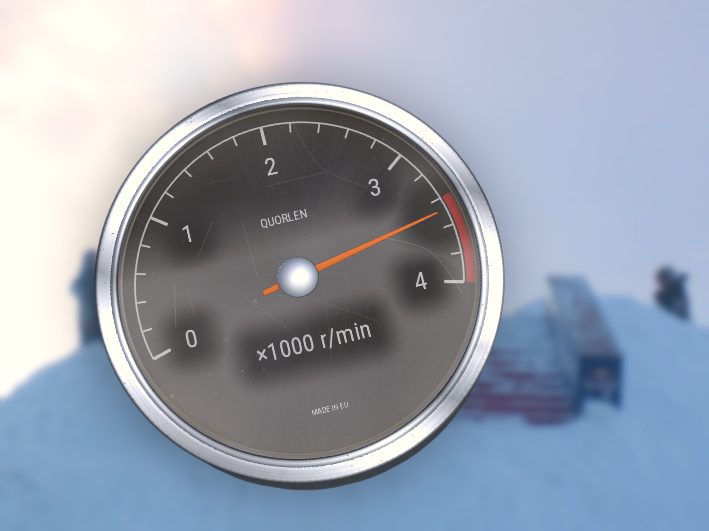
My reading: 3500
